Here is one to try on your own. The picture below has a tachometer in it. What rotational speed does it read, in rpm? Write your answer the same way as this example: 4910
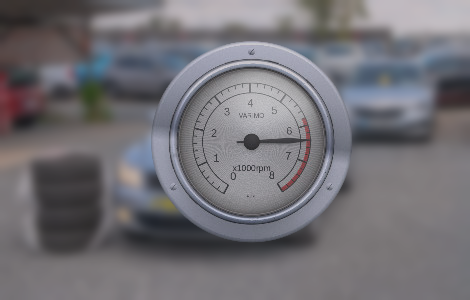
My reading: 6400
